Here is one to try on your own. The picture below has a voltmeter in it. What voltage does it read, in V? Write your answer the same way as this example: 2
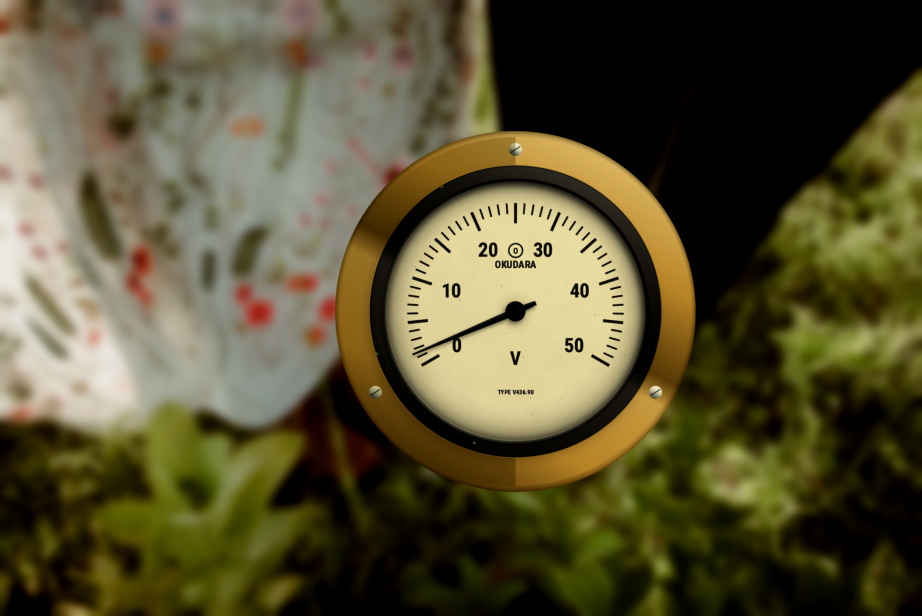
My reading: 1.5
